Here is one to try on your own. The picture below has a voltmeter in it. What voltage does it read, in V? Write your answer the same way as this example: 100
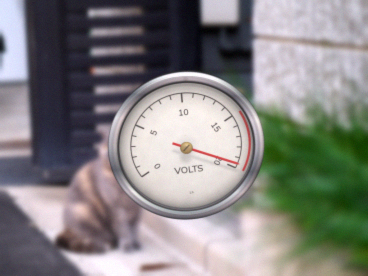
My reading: 19.5
